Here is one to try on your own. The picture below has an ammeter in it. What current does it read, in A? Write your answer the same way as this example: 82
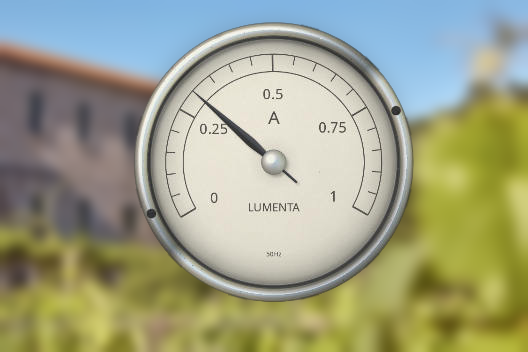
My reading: 0.3
